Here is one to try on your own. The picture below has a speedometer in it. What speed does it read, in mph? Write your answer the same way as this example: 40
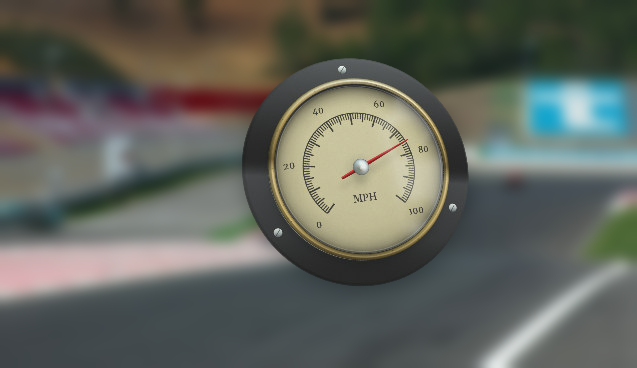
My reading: 75
